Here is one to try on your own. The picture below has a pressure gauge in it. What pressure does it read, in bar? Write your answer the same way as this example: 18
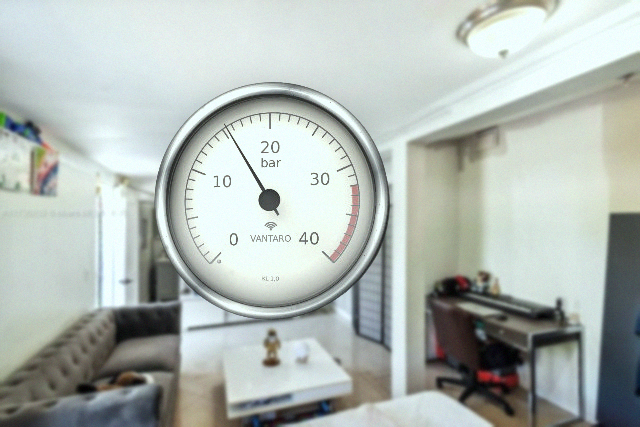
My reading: 15.5
